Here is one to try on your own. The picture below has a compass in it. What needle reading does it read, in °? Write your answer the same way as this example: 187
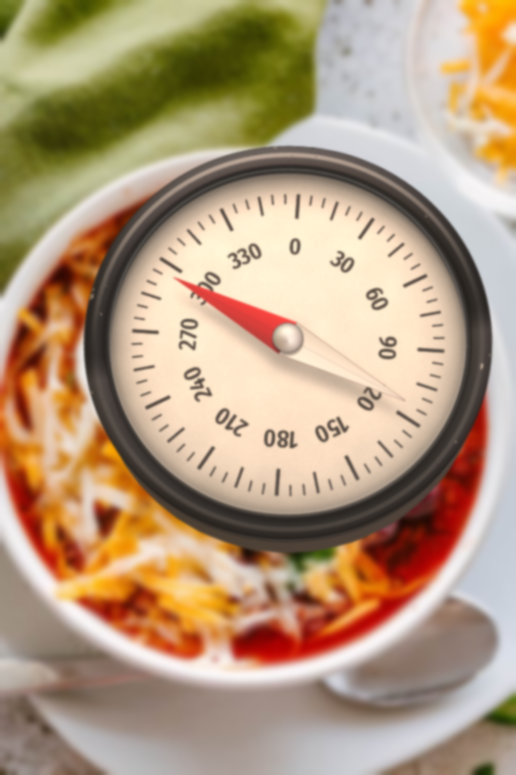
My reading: 295
